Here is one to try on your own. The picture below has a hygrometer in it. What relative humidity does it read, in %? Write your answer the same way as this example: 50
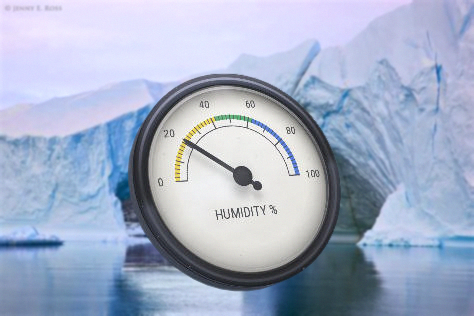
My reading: 20
